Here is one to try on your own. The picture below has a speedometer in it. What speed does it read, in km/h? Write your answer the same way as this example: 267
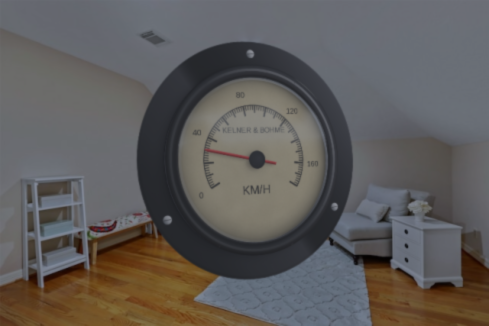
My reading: 30
